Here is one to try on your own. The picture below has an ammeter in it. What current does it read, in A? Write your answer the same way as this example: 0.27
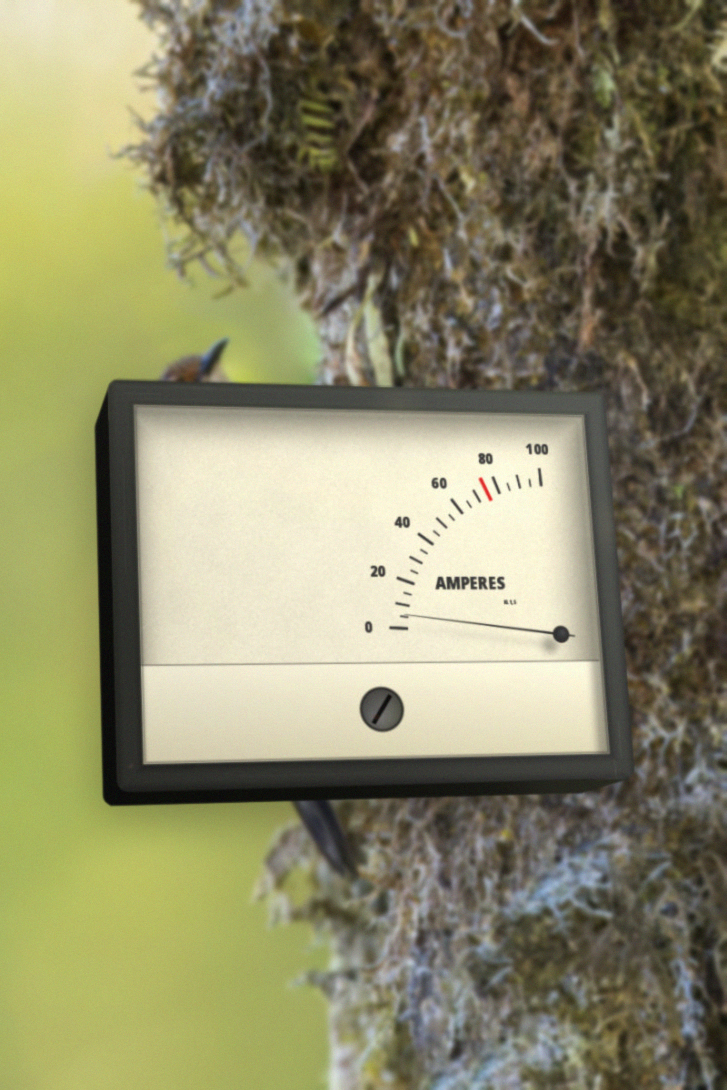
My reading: 5
